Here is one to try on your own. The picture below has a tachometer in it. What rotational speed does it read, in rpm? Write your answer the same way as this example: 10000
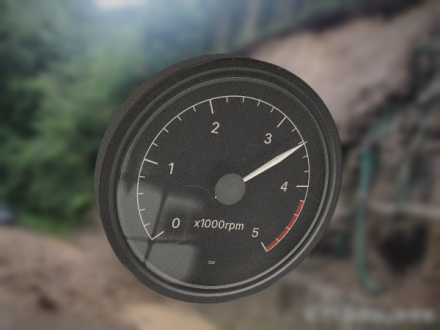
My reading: 3400
